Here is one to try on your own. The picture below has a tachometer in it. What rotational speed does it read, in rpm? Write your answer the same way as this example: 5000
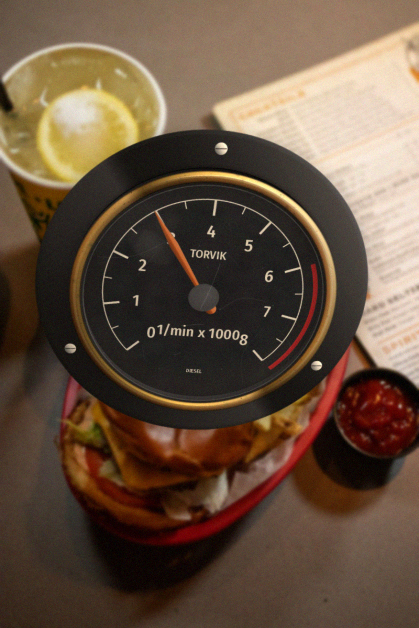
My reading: 3000
